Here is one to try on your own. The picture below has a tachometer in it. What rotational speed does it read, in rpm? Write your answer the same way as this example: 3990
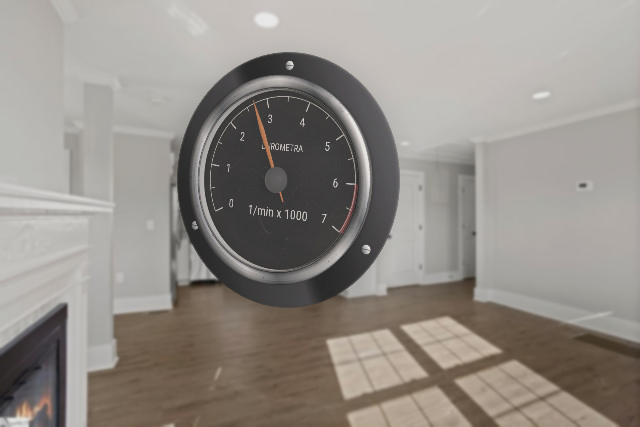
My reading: 2750
